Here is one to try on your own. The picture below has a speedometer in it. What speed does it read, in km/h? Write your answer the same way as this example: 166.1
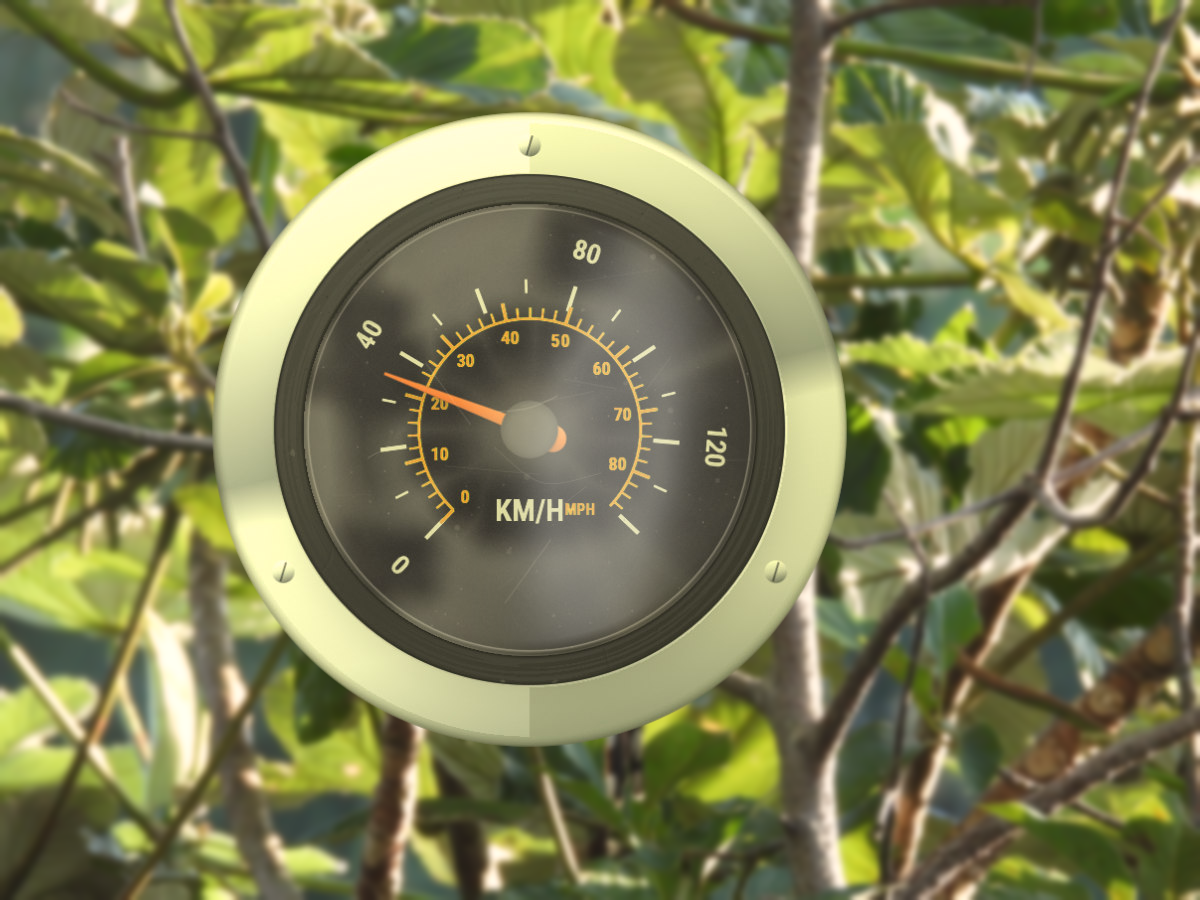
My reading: 35
